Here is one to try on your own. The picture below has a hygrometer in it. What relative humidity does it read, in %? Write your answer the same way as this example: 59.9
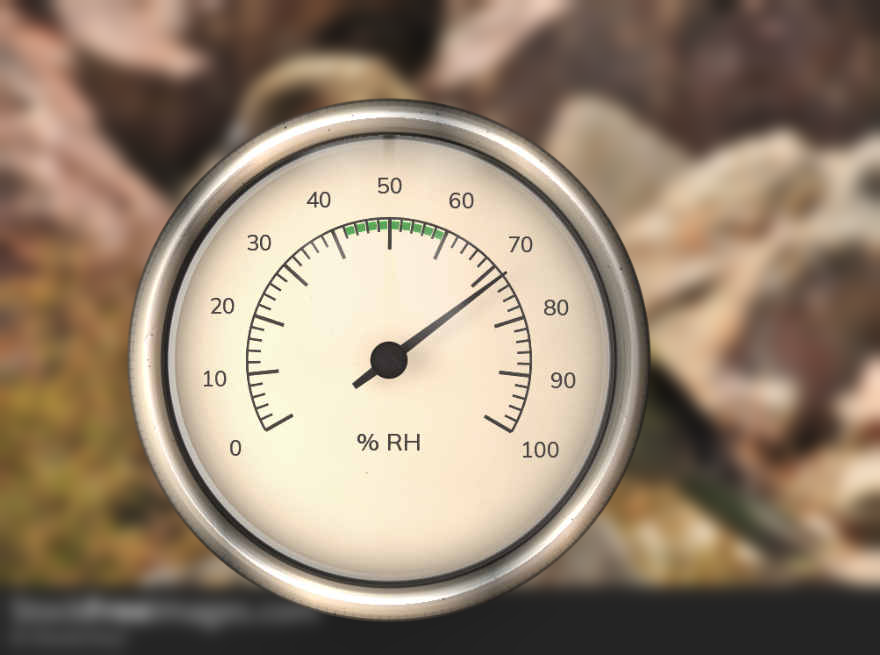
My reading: 72
